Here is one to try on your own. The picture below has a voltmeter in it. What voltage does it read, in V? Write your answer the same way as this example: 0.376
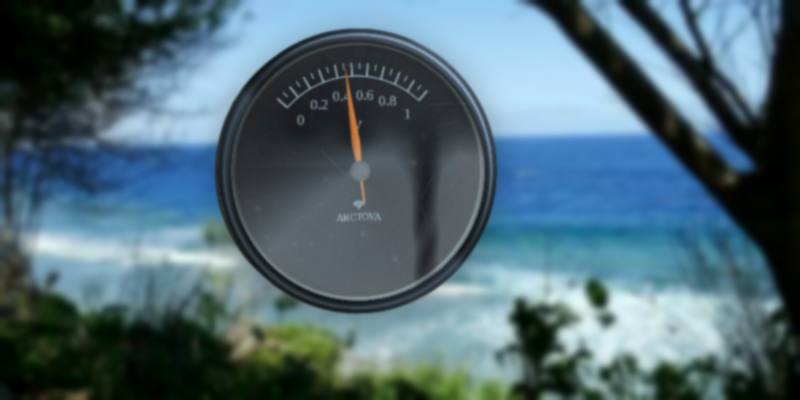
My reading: 0.45
